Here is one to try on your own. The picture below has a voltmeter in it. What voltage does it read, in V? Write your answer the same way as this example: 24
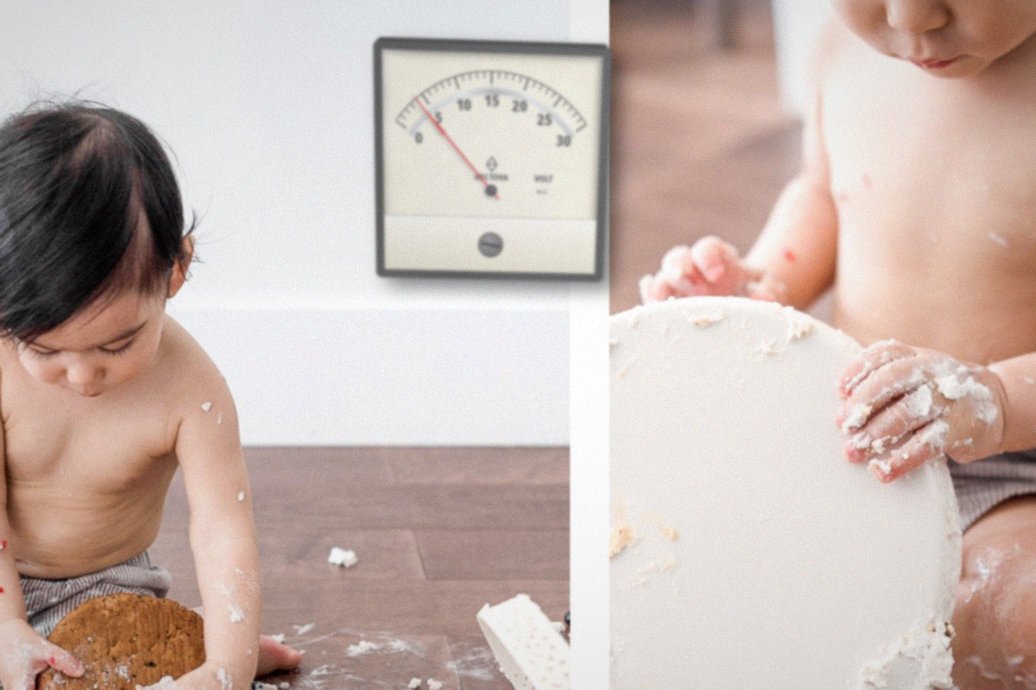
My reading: 4
